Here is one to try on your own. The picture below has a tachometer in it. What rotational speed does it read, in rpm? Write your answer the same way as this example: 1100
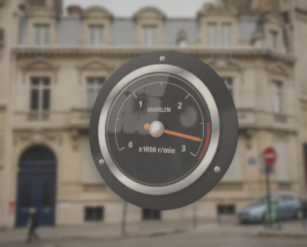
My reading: 2750
